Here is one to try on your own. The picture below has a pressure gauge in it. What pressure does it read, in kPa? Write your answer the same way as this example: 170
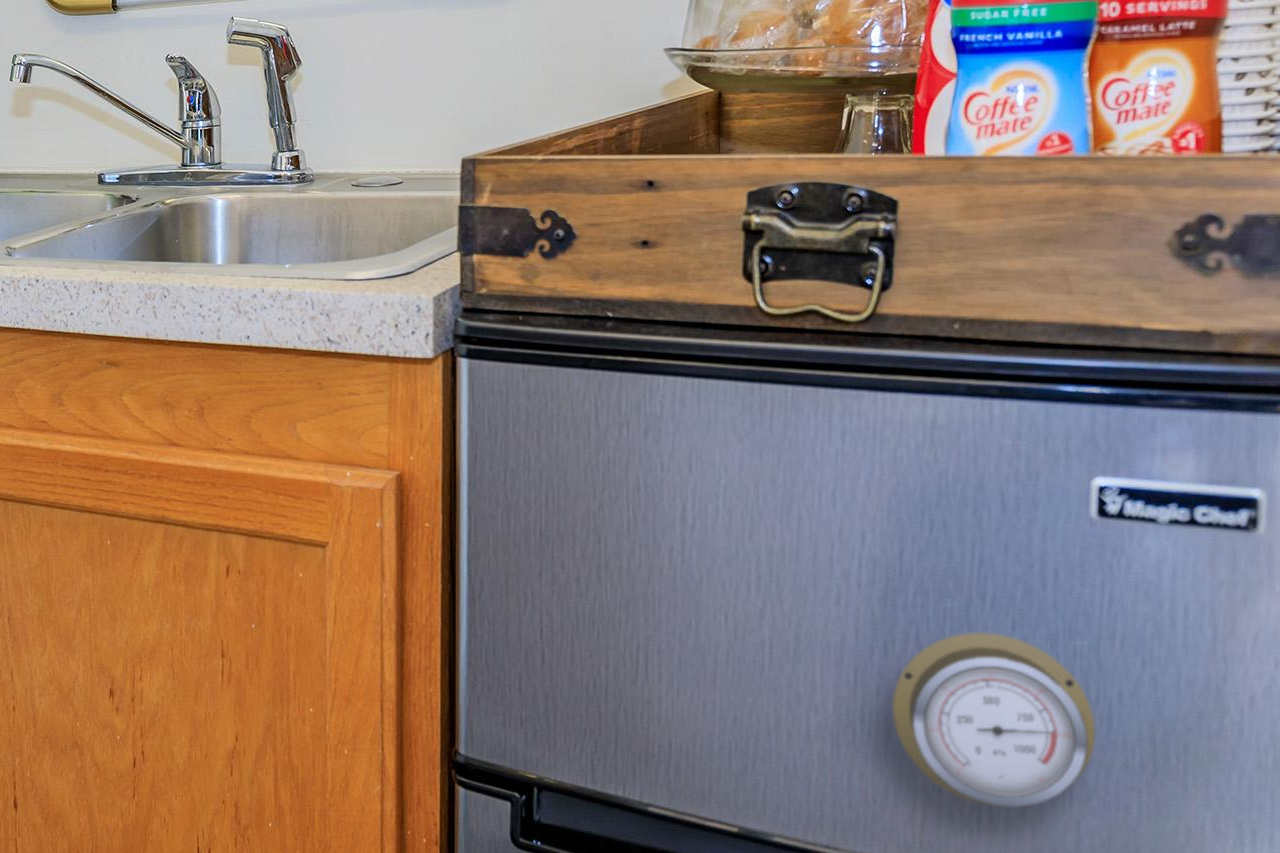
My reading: 850
